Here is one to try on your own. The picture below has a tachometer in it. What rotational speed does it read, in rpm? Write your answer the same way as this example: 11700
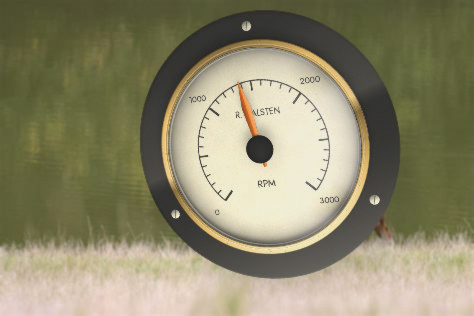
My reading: 1400
